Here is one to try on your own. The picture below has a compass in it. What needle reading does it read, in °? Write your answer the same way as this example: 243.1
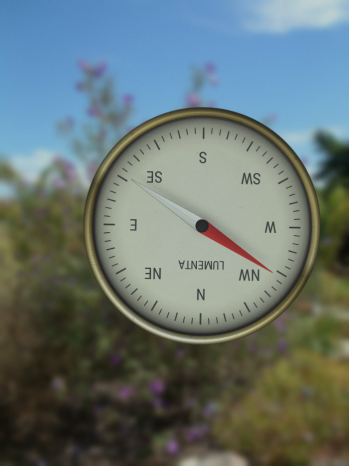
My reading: 302.5
